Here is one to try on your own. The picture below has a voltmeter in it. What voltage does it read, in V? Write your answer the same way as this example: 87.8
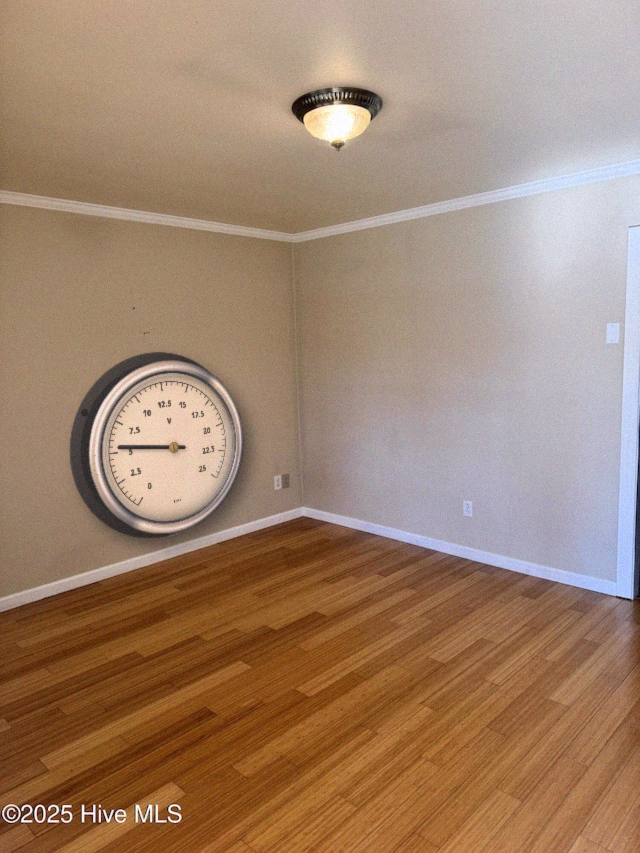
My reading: 5.5
